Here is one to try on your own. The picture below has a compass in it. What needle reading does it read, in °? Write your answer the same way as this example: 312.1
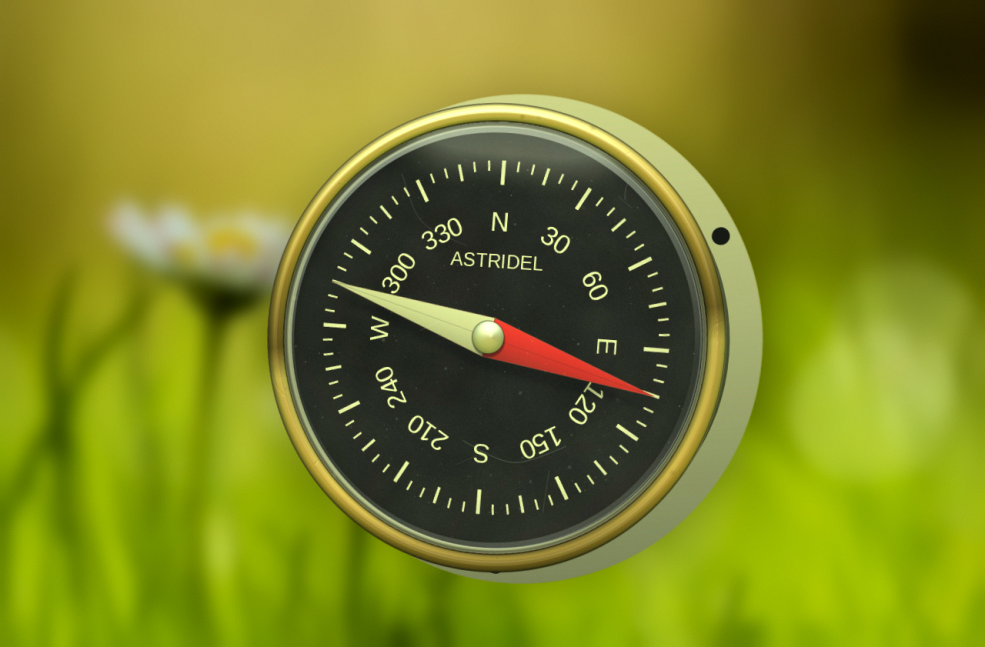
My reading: 105
